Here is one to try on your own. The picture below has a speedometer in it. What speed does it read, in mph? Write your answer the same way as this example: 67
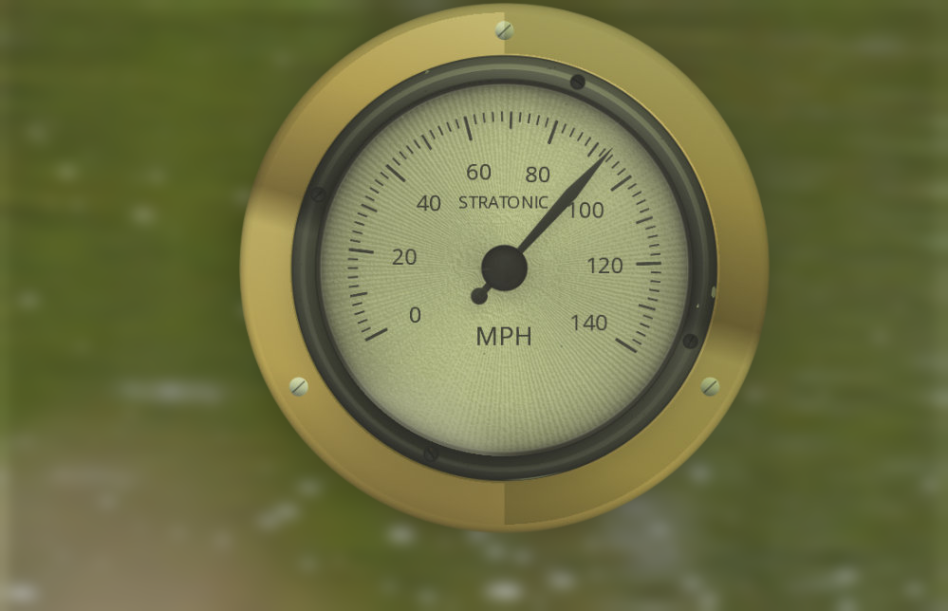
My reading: 93
